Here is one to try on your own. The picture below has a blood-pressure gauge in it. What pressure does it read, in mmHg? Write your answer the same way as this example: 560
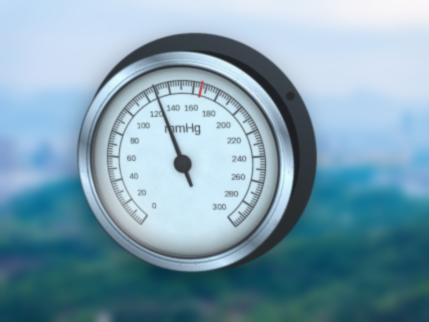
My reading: 130
